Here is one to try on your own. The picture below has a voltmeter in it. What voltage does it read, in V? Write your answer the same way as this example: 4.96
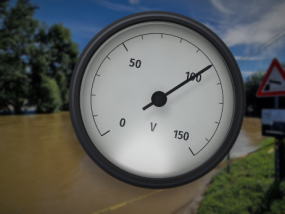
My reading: 100
